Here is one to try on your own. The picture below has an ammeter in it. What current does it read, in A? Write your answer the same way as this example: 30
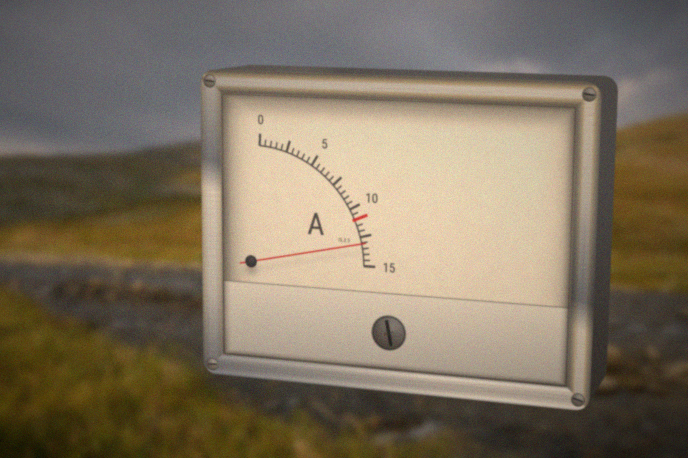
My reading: 13
